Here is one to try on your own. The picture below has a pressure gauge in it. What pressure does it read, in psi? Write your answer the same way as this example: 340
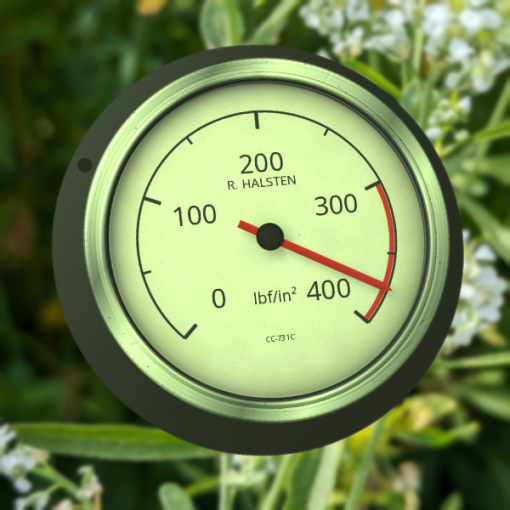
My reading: 375
